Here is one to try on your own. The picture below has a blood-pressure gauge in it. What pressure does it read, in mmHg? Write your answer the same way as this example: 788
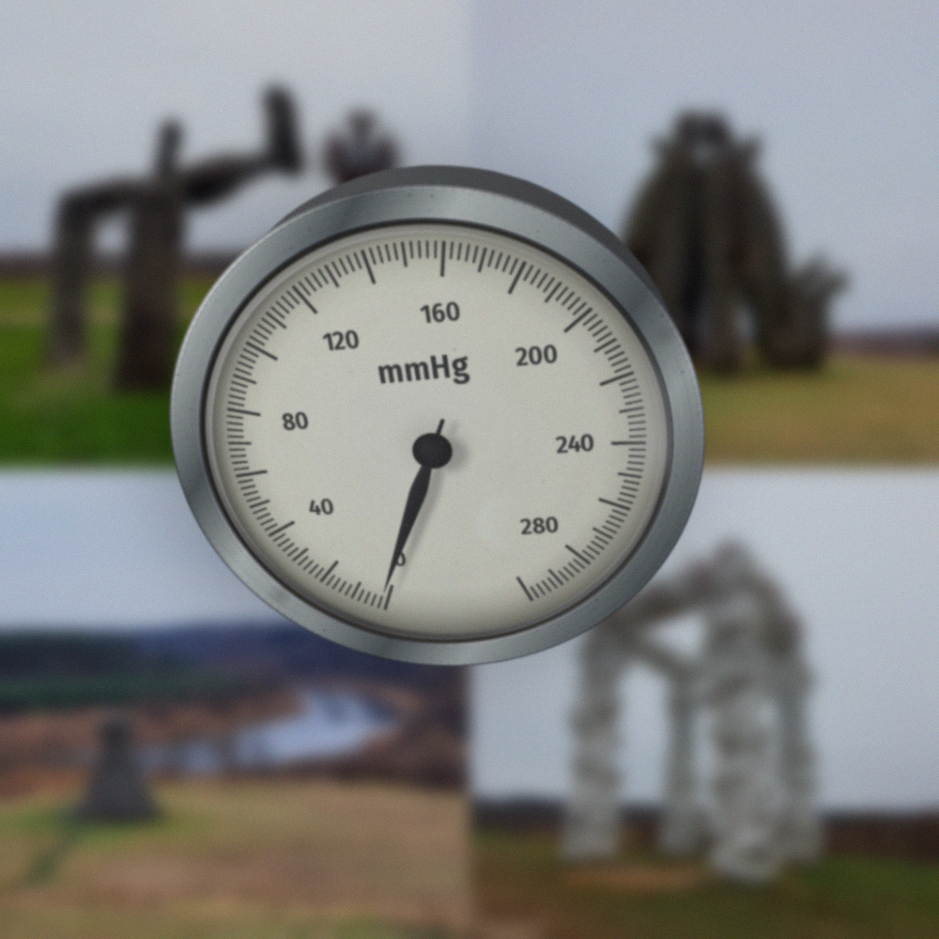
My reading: 2
